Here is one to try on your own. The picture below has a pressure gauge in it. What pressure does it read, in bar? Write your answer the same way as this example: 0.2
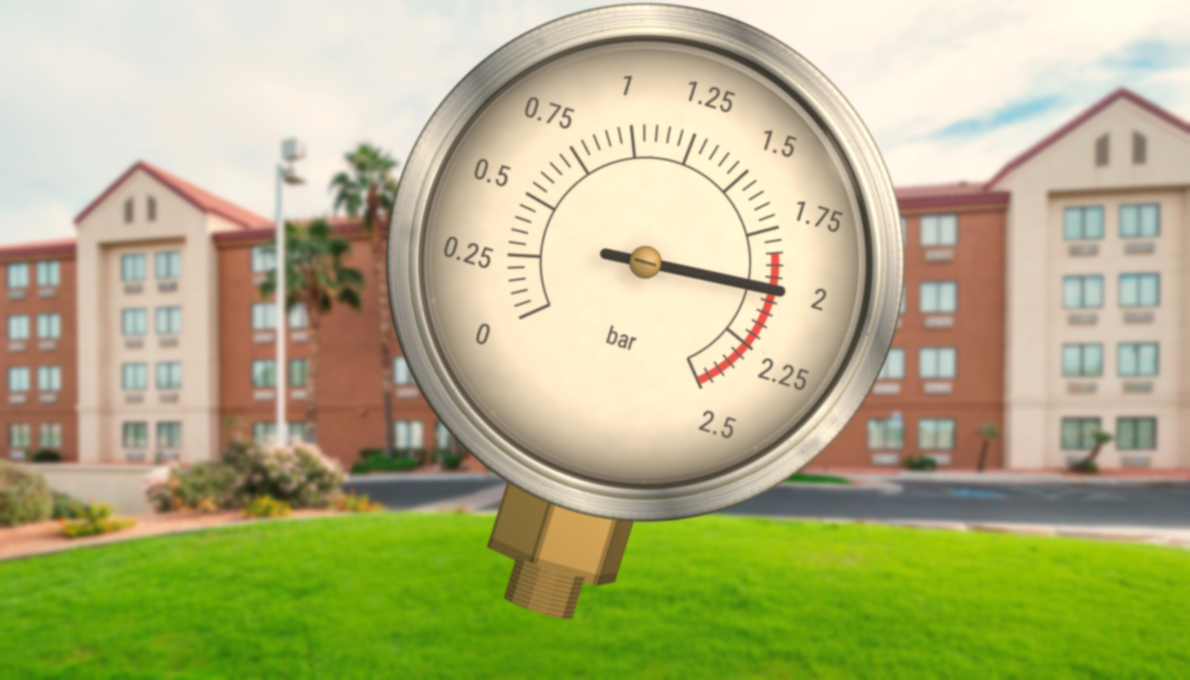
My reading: 2
